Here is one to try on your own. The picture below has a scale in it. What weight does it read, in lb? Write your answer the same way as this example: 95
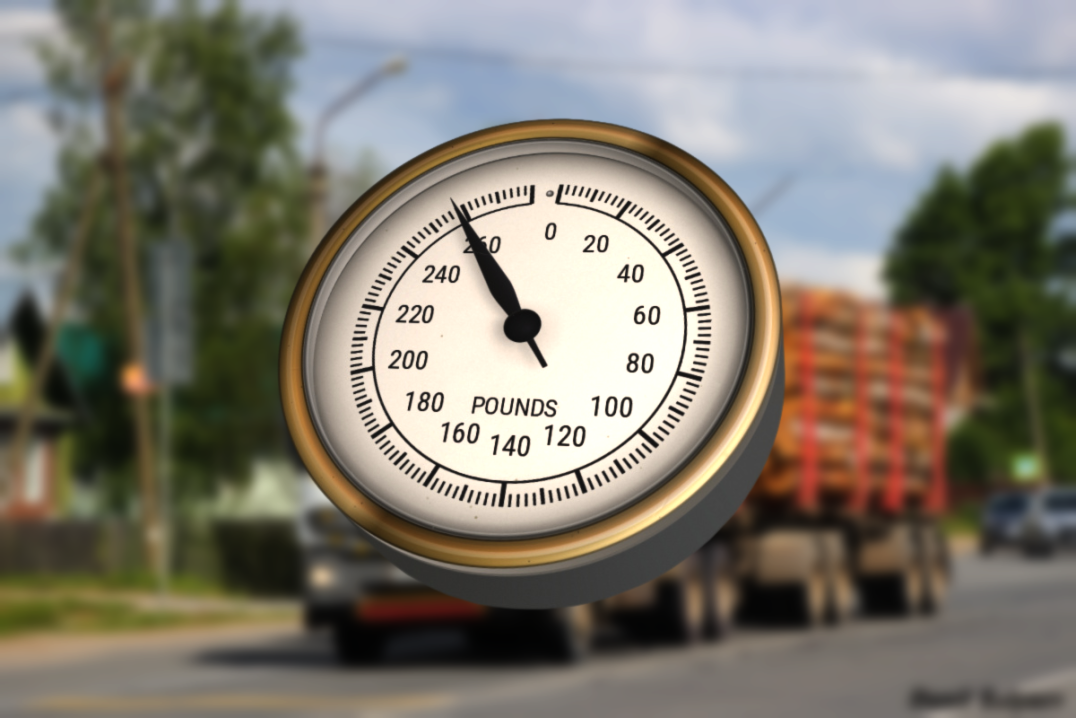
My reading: 258
